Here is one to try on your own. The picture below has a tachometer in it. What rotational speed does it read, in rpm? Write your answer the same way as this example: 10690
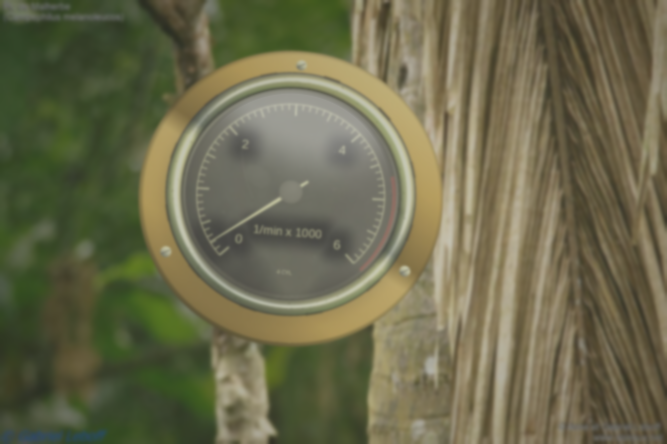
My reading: 200
